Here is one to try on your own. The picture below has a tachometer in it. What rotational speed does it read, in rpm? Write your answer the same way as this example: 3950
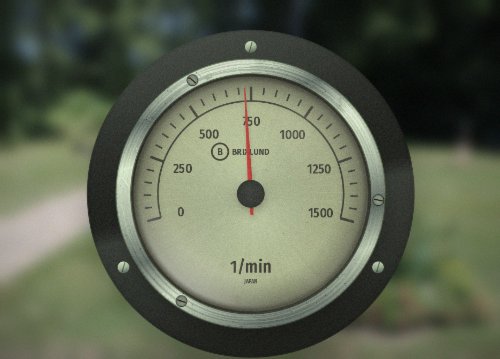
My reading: 725
